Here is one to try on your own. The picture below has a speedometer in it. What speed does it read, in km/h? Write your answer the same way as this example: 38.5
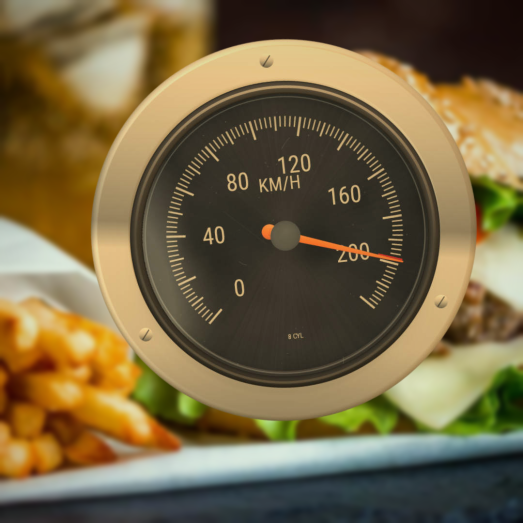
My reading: 198
